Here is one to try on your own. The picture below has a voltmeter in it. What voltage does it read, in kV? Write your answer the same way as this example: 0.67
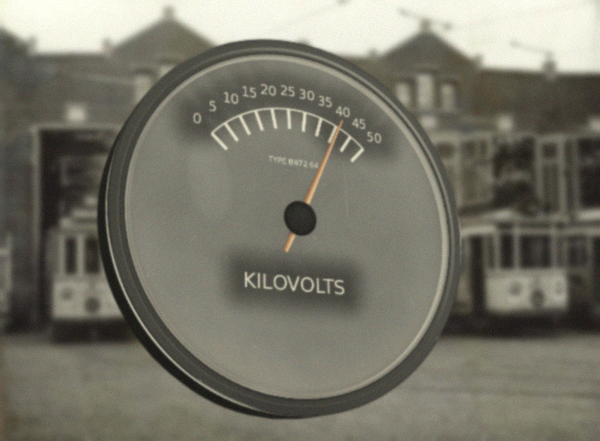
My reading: 40
